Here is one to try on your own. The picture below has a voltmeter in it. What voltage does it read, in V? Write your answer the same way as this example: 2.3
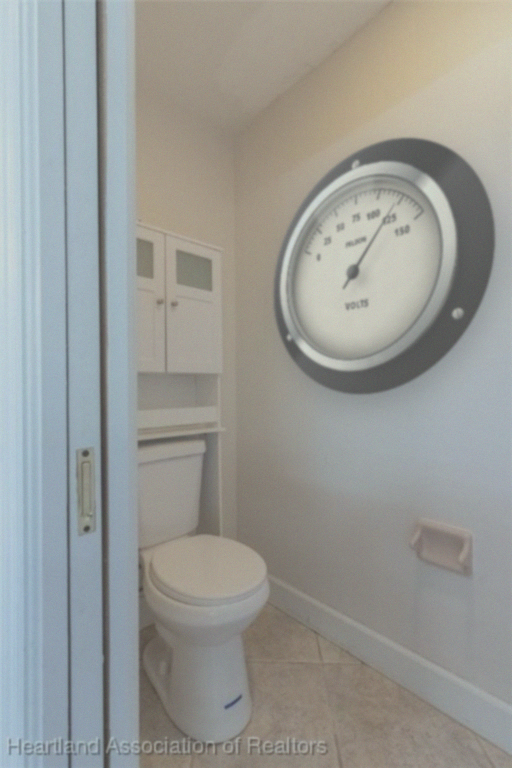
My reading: 125
